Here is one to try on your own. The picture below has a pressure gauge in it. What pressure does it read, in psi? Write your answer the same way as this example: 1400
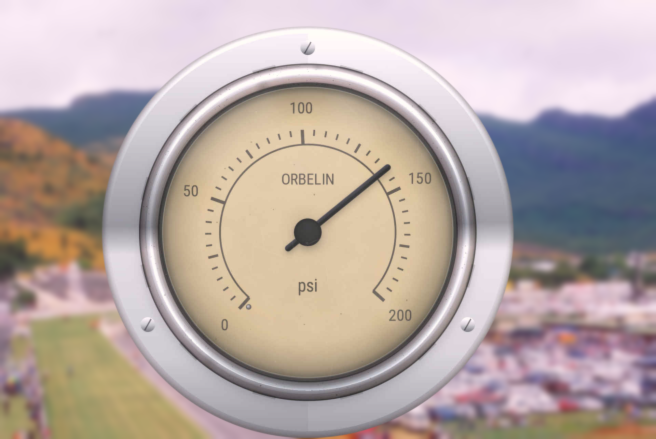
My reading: 140
